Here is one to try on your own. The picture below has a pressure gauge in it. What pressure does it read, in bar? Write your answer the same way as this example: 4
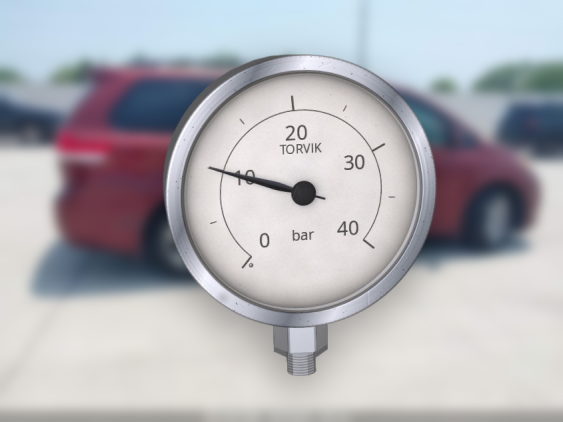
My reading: 10
